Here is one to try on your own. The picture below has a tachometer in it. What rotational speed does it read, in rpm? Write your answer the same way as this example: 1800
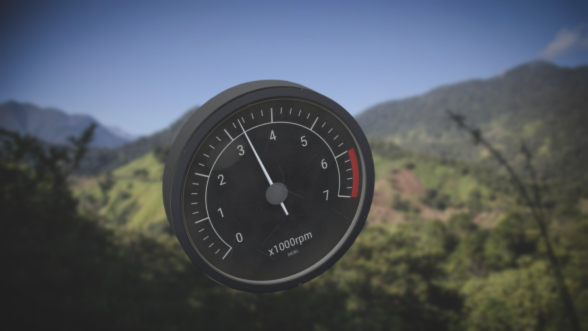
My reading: 3300
